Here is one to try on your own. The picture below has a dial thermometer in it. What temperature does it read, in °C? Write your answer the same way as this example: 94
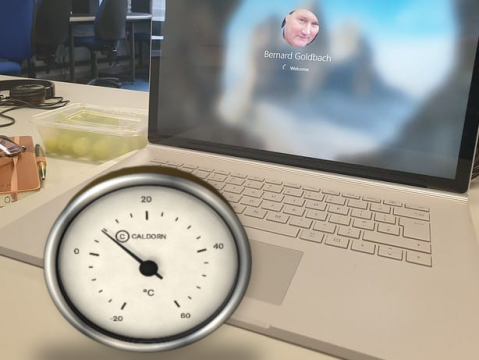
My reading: 8
